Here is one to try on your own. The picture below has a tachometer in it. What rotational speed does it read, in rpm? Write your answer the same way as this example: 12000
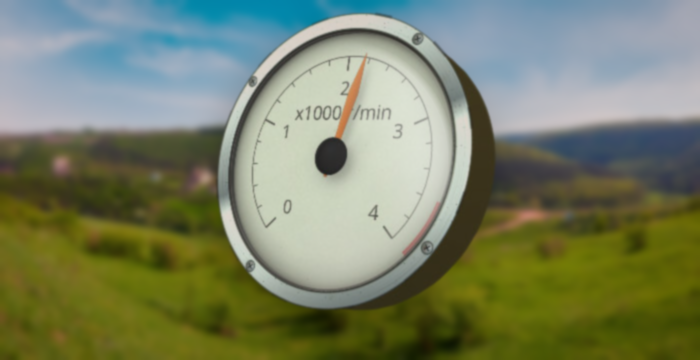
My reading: 2200
